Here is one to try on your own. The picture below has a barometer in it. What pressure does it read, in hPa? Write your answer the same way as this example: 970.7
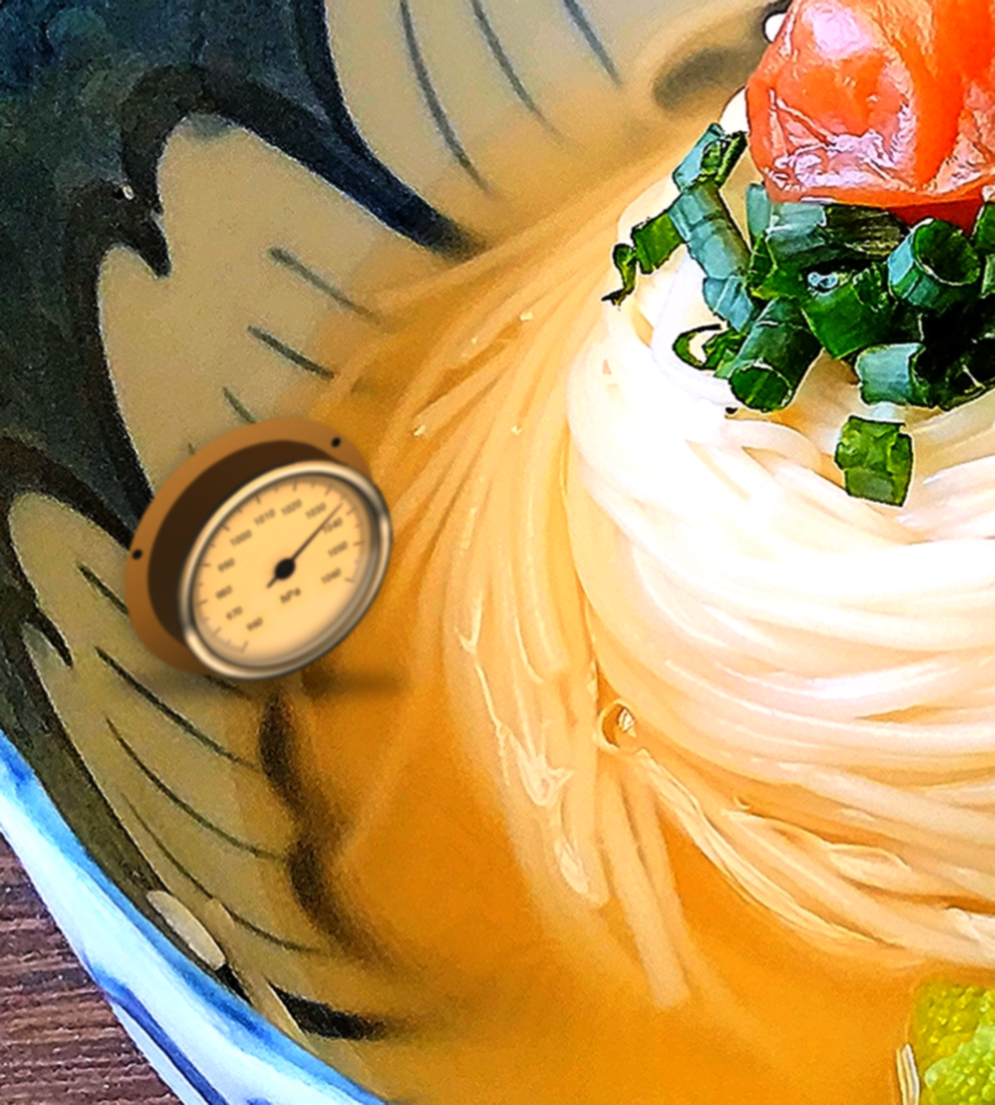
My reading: 1035
